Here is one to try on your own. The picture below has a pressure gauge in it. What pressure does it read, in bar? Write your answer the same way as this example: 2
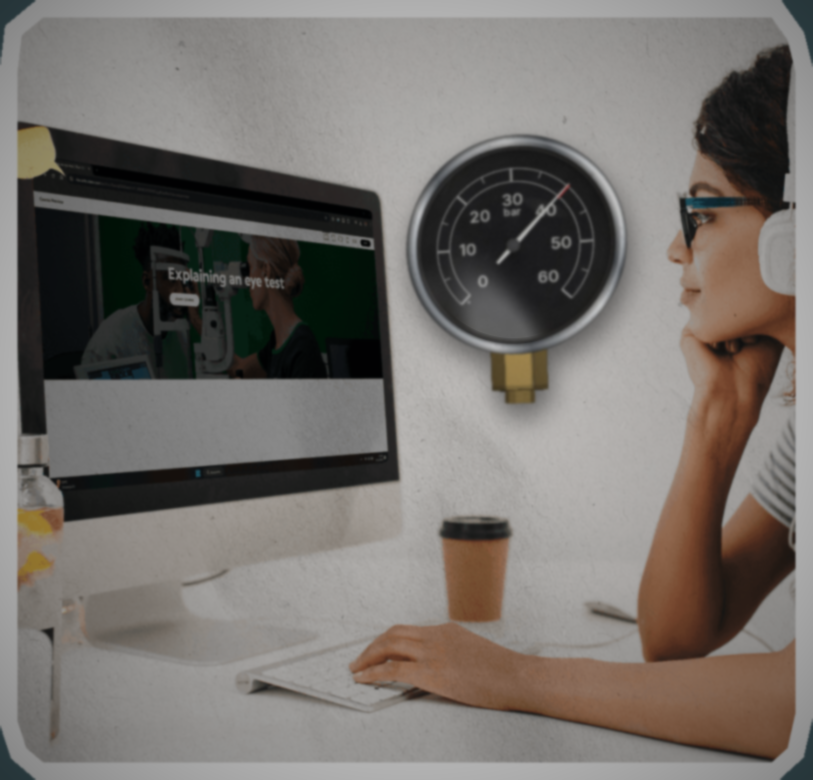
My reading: 40
